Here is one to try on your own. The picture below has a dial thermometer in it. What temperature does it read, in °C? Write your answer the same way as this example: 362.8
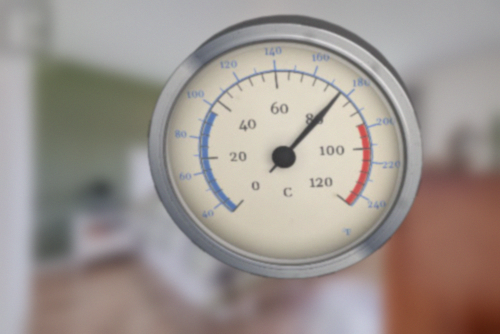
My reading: 80
